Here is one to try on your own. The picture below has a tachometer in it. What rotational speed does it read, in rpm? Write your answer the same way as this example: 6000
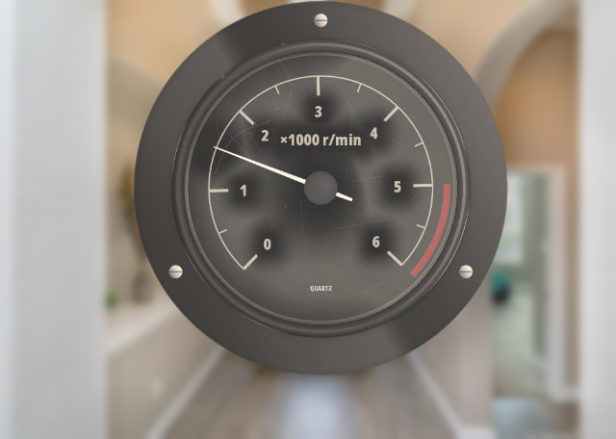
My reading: 1500
